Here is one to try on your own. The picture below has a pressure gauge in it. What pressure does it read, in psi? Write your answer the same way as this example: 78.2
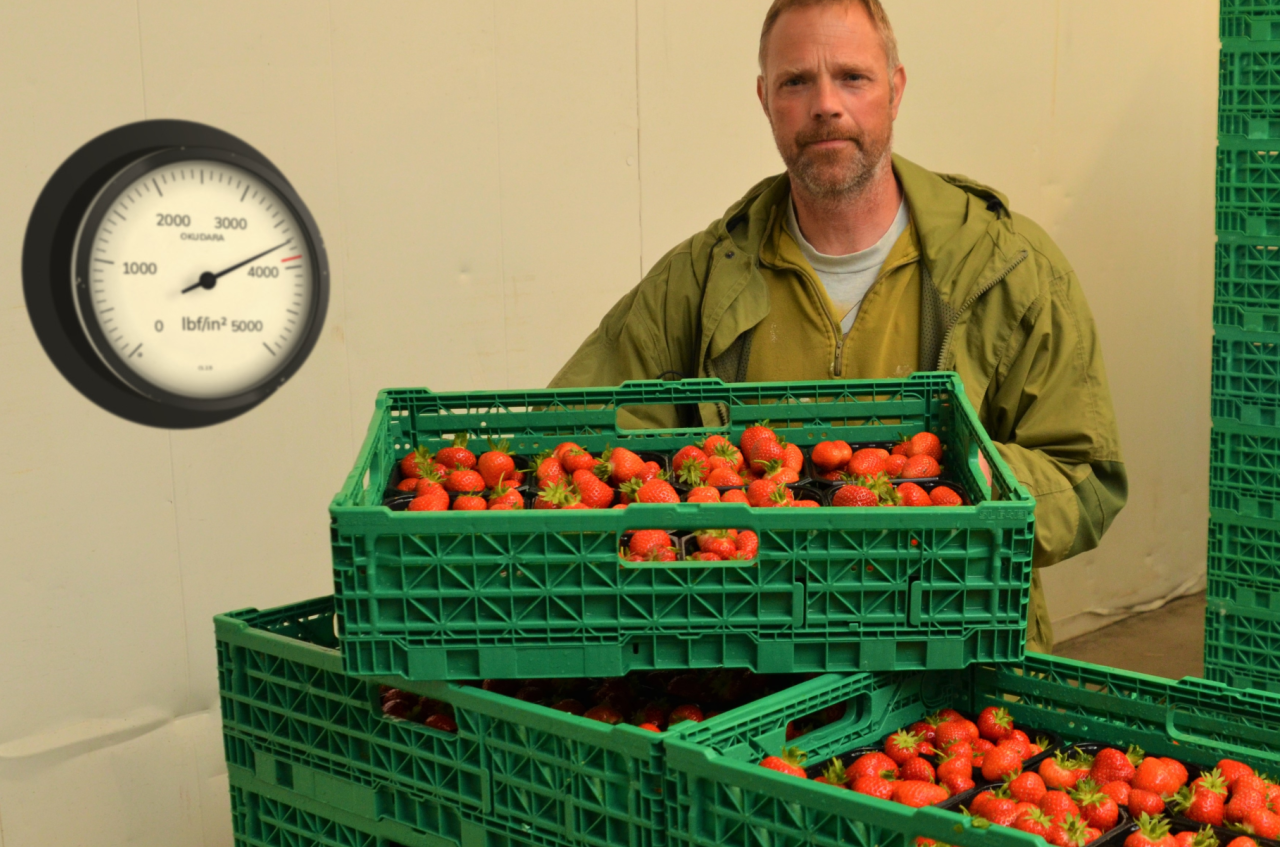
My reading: 3700
